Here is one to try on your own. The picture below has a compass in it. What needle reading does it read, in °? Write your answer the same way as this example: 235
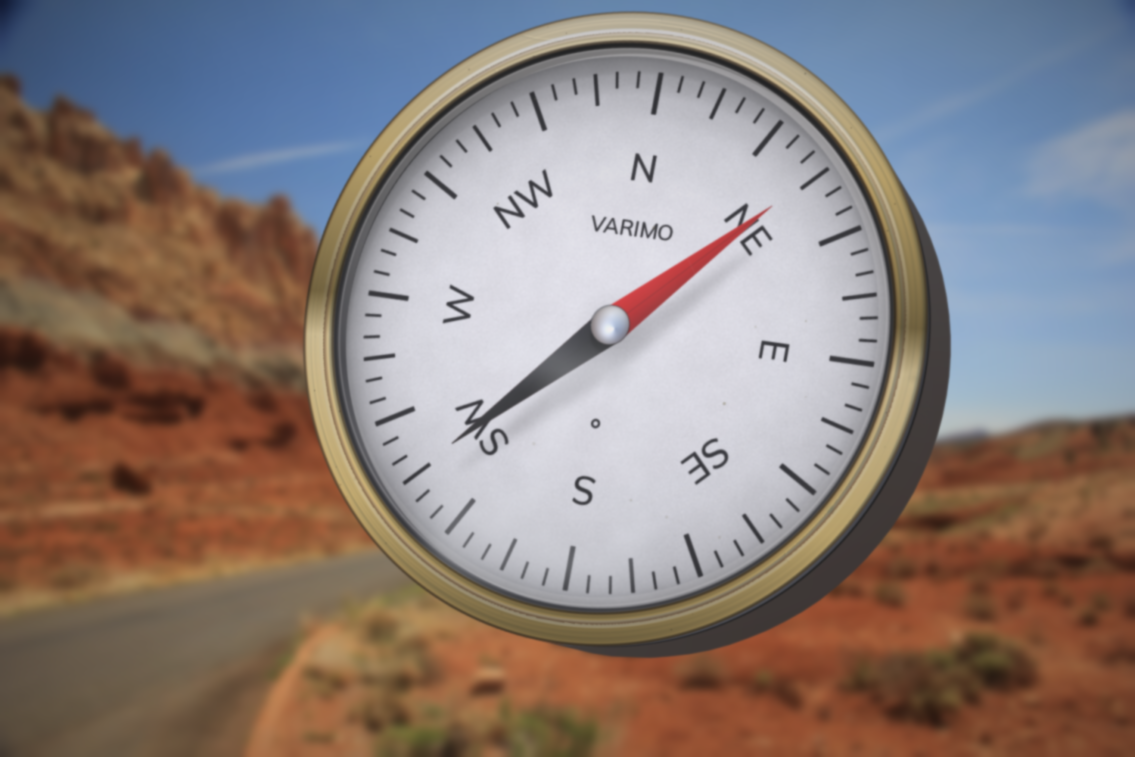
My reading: 45
